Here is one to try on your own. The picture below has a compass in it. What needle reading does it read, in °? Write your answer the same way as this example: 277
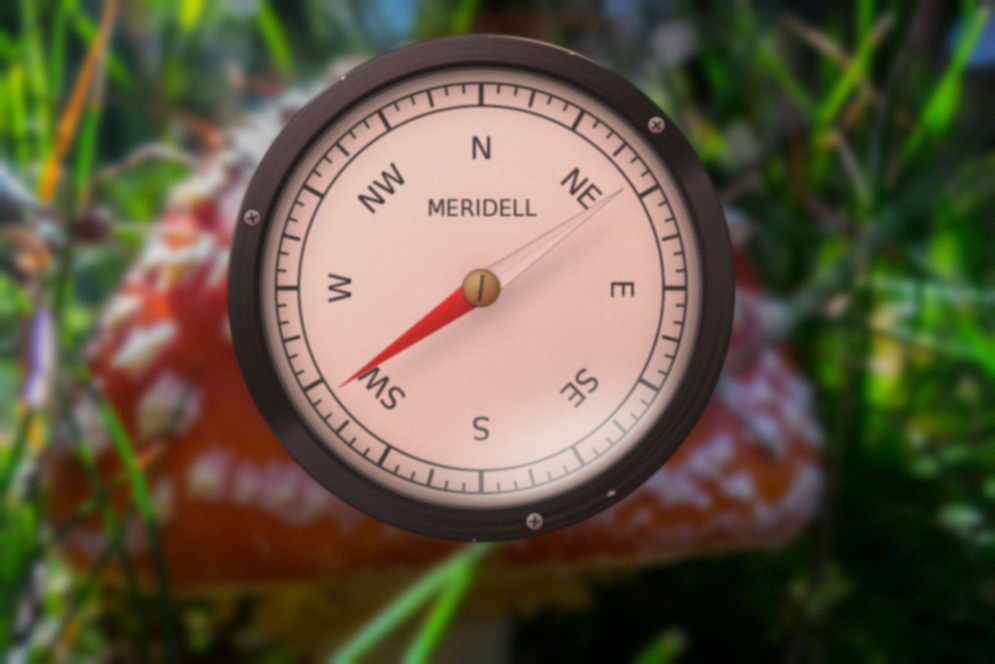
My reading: 235
